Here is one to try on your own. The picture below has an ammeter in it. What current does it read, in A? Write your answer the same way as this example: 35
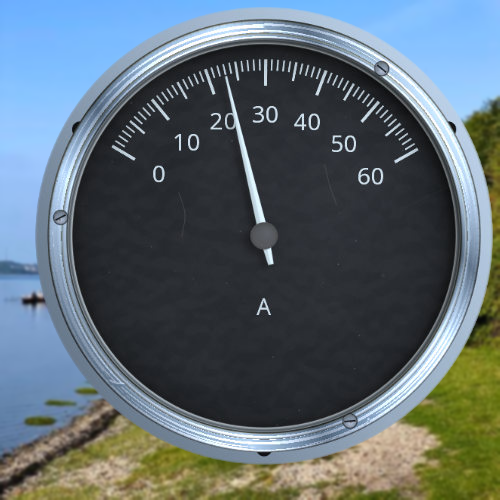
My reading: 23
